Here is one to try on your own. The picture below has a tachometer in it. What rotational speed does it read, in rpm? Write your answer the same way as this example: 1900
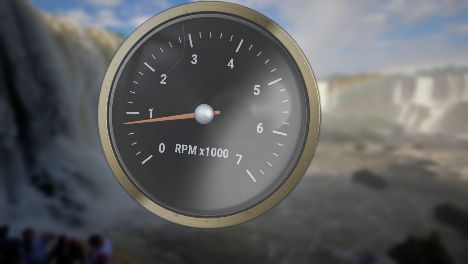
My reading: 800
